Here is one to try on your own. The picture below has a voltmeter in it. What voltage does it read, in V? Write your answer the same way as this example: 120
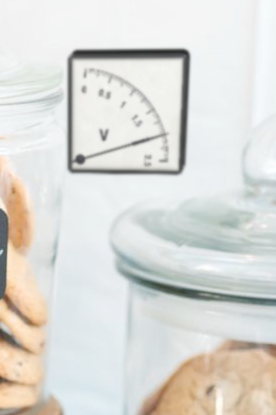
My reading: 2
